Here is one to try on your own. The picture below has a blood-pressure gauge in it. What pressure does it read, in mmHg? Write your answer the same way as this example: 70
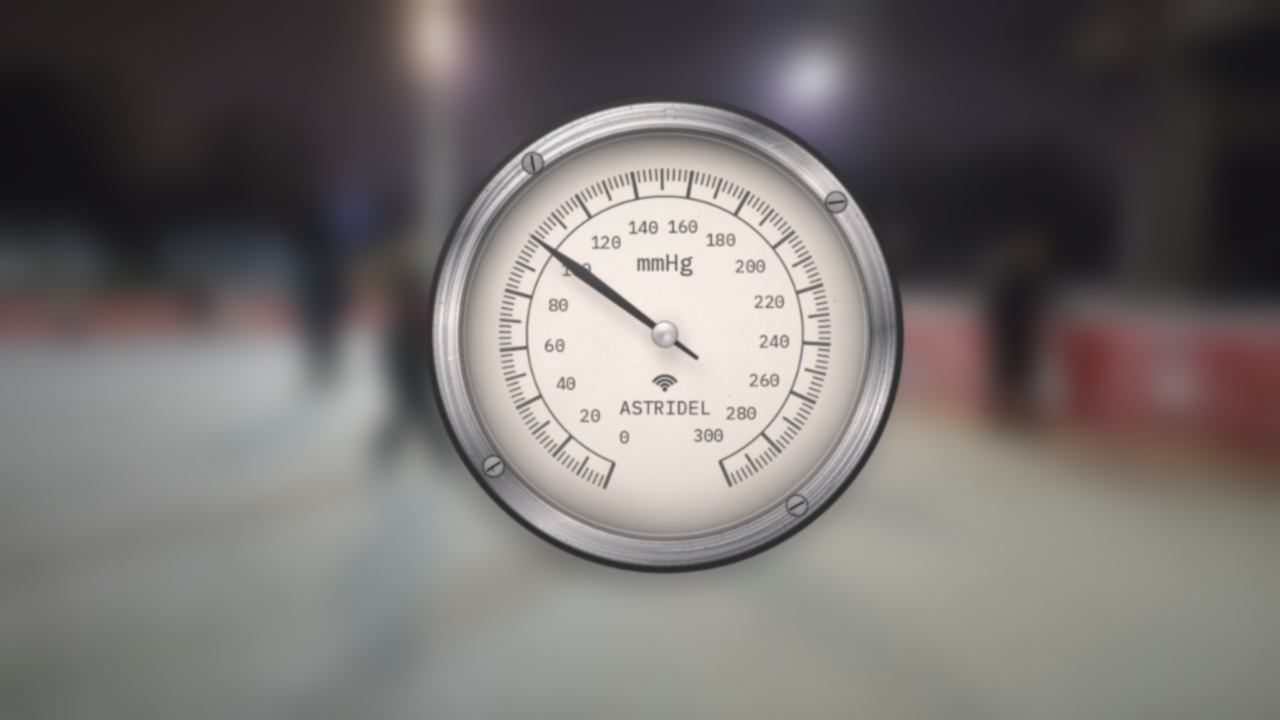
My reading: 100
